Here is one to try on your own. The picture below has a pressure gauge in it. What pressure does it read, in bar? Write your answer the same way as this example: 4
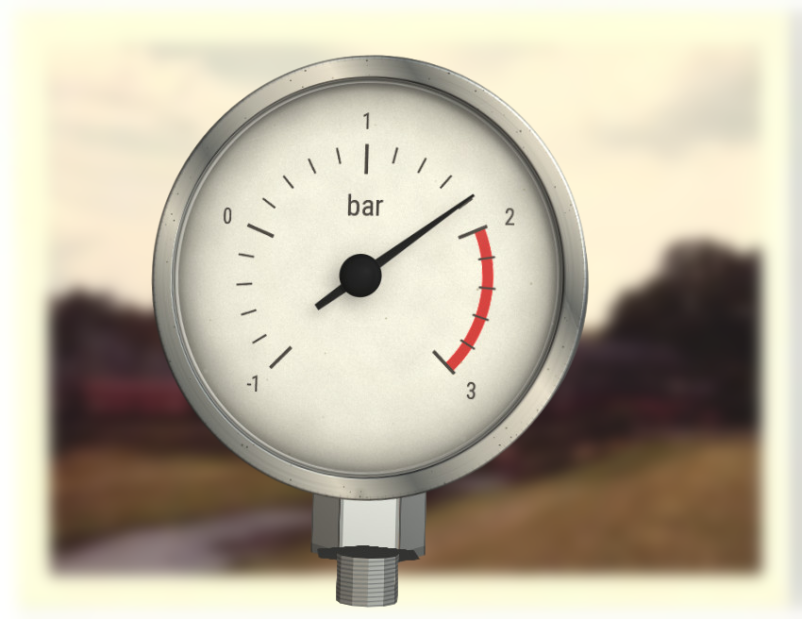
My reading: 1.8
